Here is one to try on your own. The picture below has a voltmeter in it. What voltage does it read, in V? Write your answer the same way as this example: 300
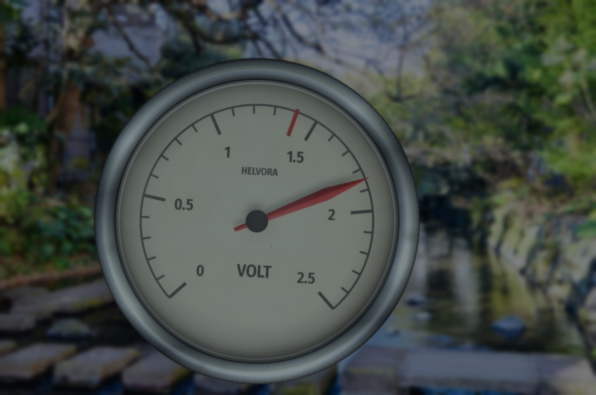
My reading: 1.85
